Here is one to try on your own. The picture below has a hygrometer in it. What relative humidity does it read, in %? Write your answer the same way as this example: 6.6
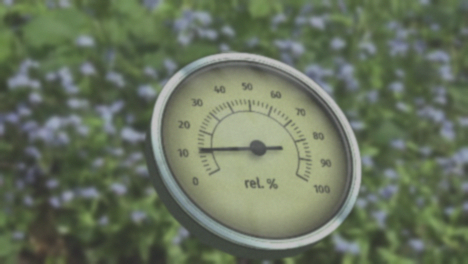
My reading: 10
